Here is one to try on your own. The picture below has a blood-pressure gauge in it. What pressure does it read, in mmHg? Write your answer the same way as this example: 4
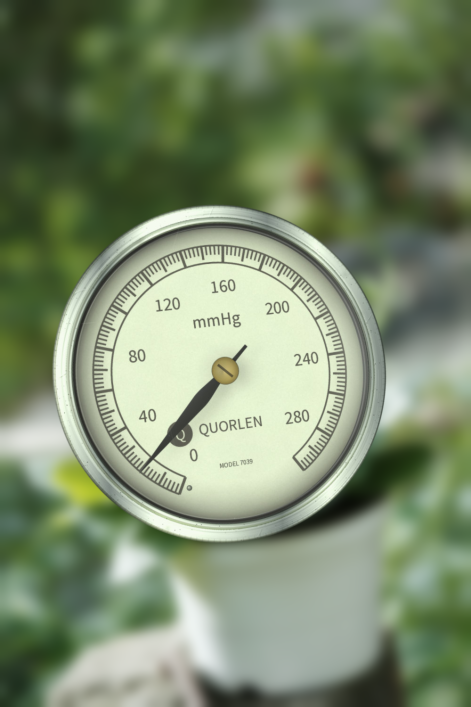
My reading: 20
